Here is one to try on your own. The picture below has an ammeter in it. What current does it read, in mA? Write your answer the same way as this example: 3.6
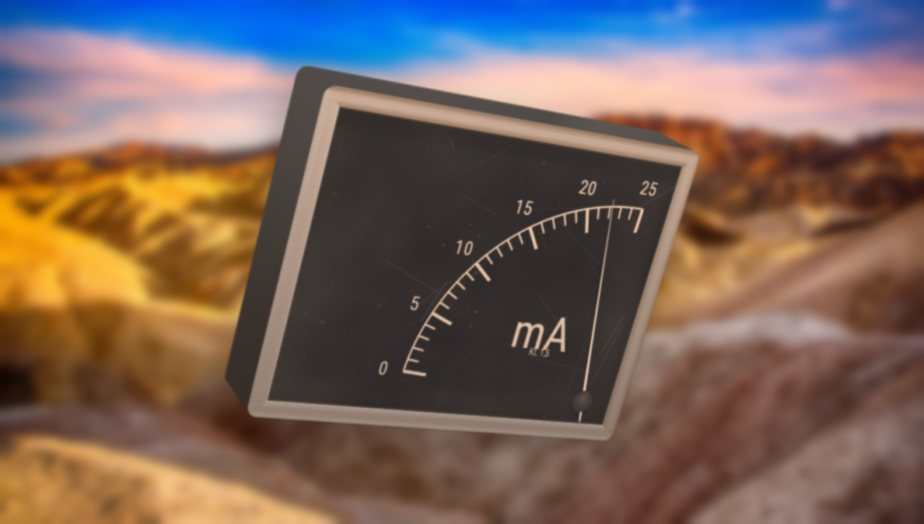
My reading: 22
